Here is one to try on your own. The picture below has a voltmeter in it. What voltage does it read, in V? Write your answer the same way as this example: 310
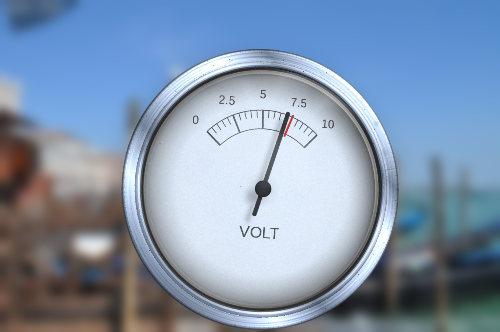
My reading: 7
